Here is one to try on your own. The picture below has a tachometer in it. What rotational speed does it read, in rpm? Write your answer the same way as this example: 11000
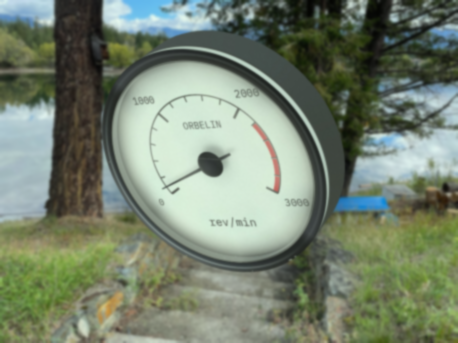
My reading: 100
